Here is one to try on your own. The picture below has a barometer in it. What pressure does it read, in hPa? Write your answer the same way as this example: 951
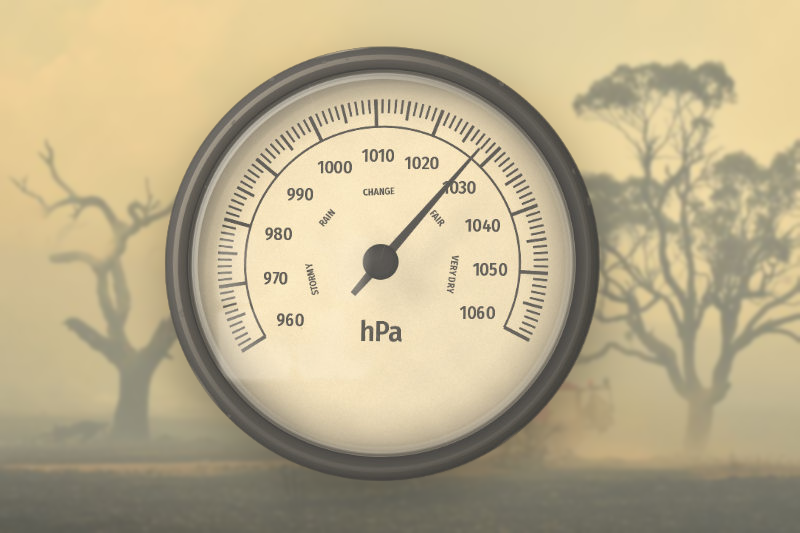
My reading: 1028
